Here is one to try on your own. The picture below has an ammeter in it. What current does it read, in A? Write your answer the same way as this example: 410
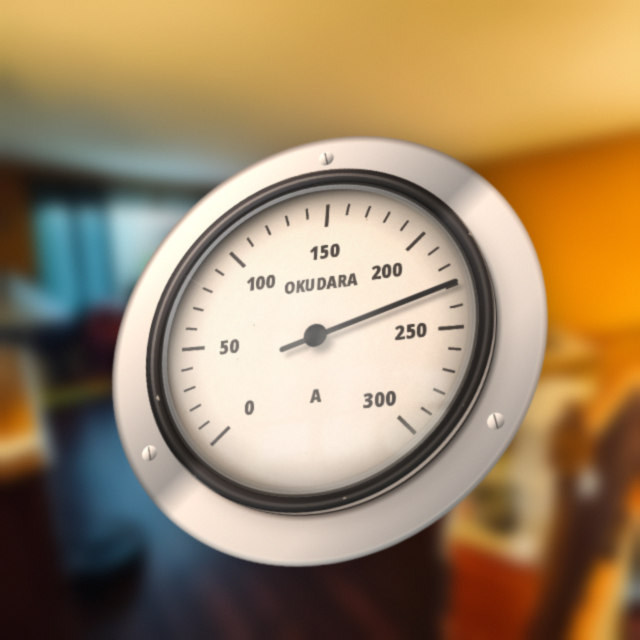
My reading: 230
